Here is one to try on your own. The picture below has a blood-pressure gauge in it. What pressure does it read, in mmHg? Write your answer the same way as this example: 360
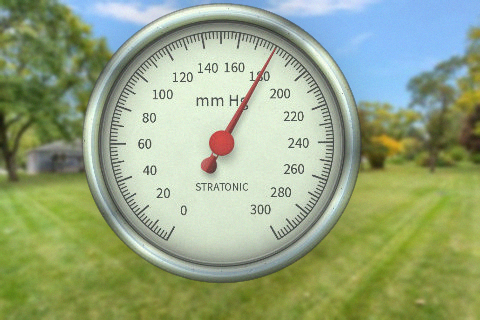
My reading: 180
